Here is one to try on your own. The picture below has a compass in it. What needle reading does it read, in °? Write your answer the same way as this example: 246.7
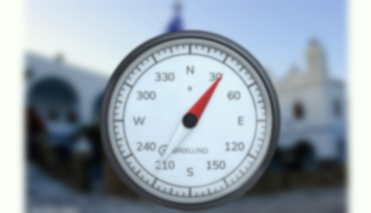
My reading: 35
